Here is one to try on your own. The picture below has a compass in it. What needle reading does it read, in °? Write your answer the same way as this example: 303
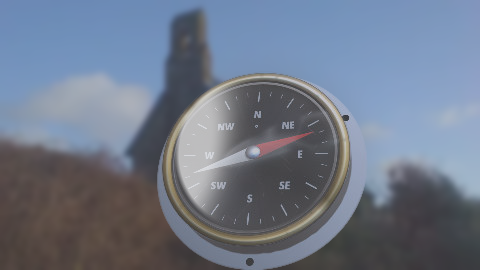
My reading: 70
